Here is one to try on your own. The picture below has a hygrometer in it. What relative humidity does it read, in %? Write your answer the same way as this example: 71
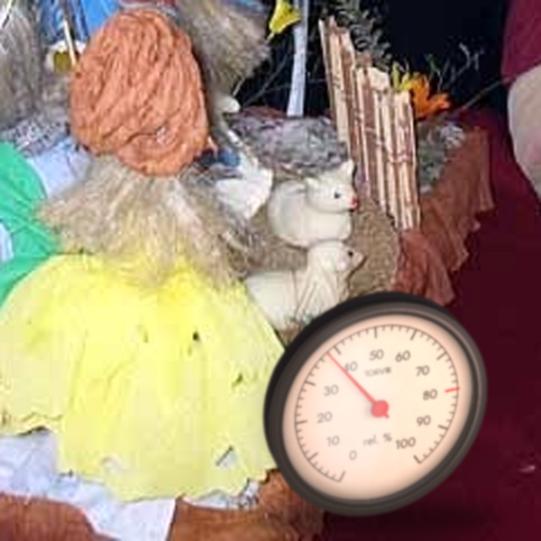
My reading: 38
